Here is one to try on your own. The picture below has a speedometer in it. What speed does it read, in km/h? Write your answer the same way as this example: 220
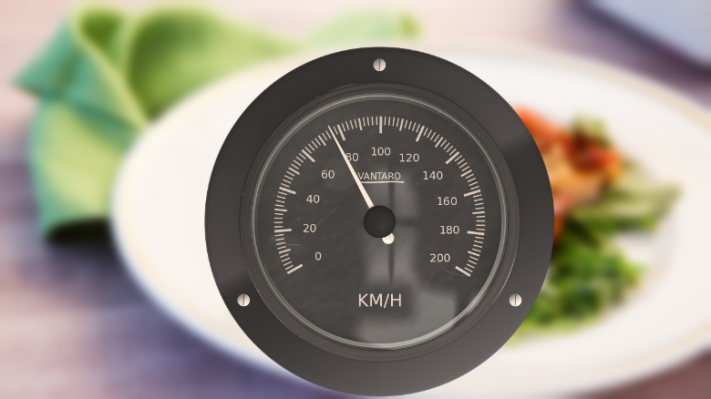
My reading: 76
